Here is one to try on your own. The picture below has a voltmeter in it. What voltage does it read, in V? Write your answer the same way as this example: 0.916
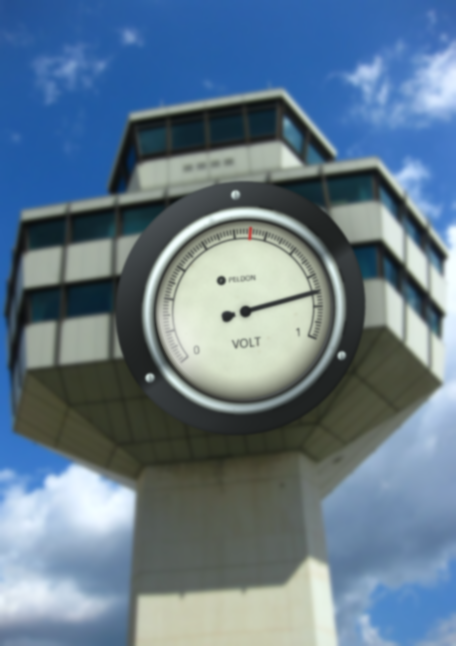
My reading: 0.85
